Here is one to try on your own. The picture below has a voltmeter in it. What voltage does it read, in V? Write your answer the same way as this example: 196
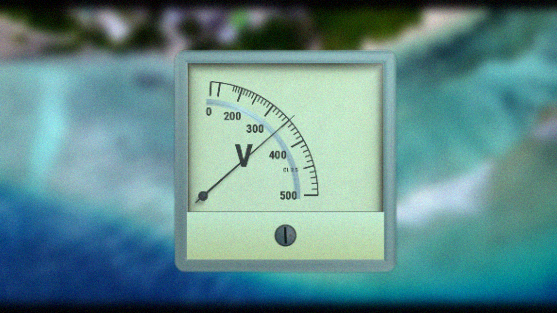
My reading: 350
